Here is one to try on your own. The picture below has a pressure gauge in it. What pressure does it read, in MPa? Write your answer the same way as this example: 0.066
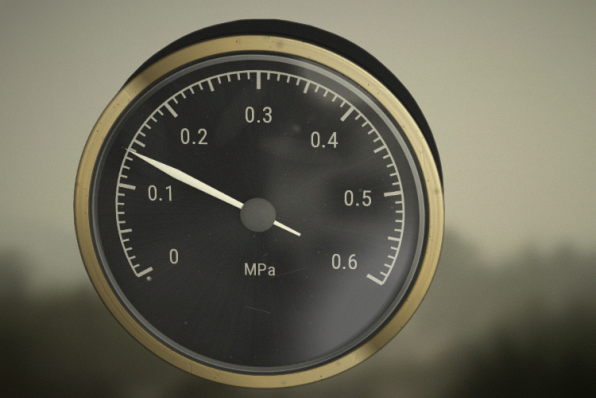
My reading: 0.14
